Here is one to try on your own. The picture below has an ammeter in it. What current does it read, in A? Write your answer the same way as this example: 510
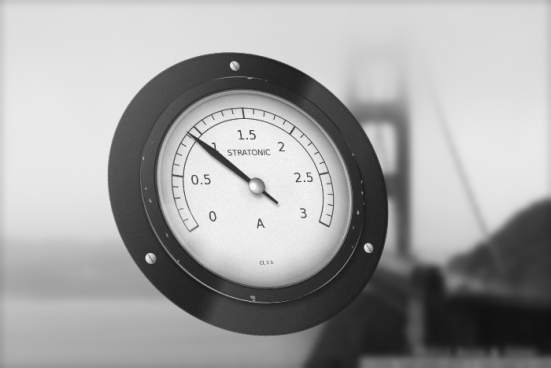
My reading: 0.9
